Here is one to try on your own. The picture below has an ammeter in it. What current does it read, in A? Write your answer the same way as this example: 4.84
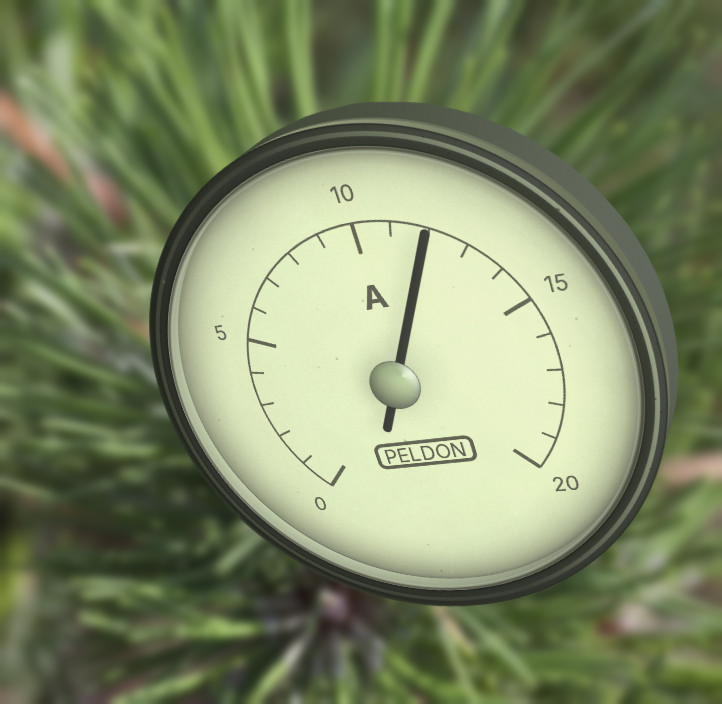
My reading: 12
